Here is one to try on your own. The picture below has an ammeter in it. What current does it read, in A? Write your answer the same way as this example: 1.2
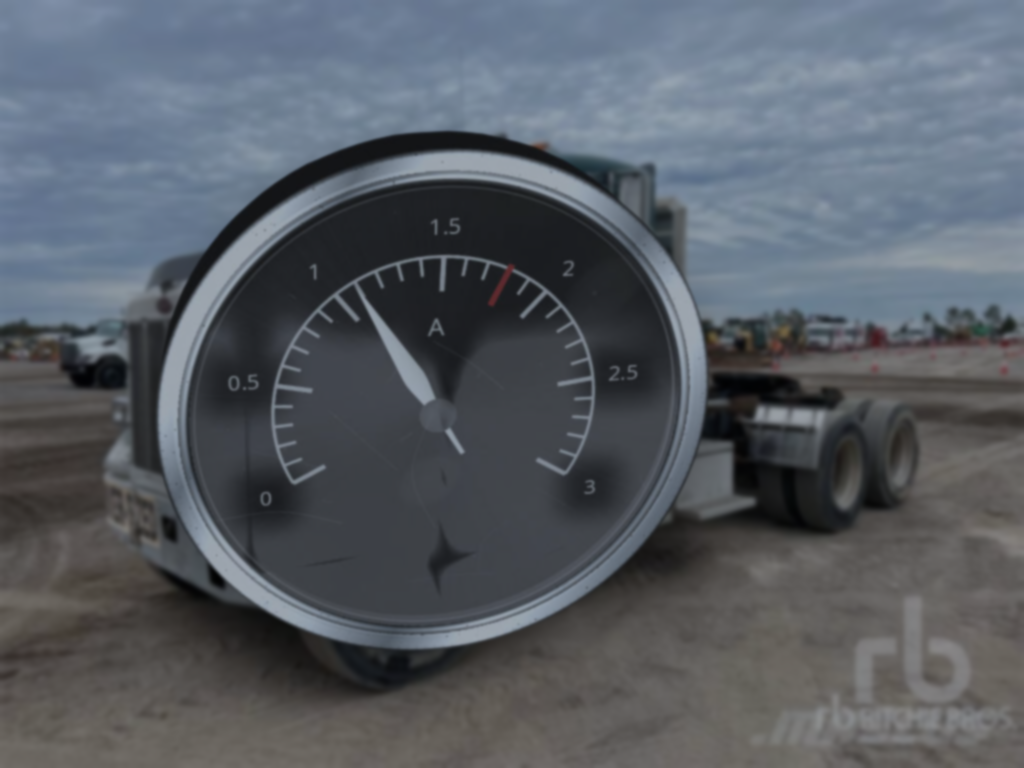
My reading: 1.1
